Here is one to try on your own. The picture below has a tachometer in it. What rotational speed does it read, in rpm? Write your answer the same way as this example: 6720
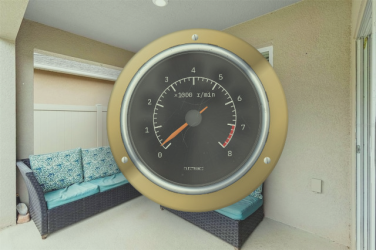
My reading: 200
